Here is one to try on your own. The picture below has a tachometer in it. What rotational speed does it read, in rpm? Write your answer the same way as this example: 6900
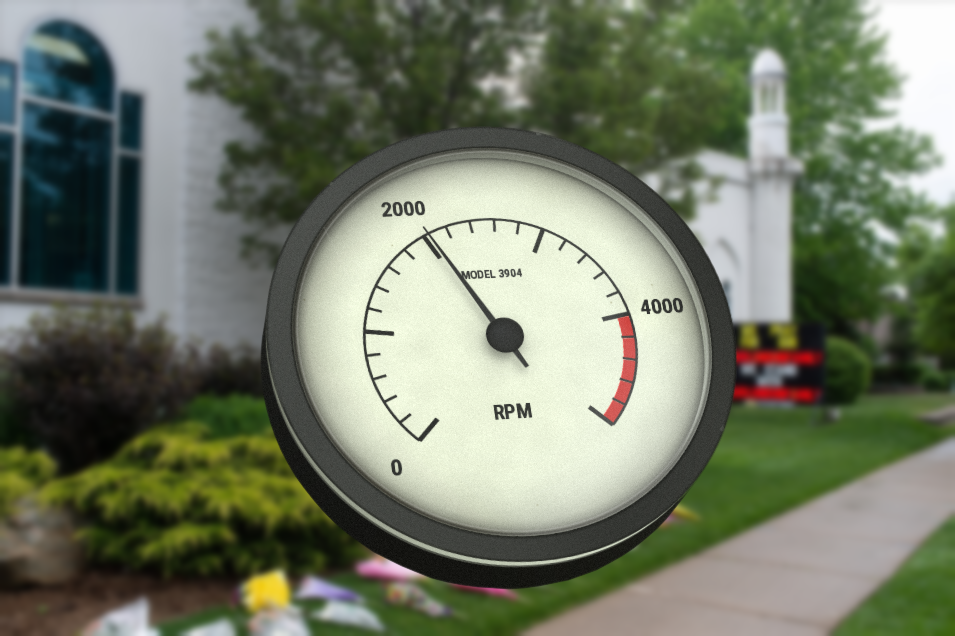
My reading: 2000
